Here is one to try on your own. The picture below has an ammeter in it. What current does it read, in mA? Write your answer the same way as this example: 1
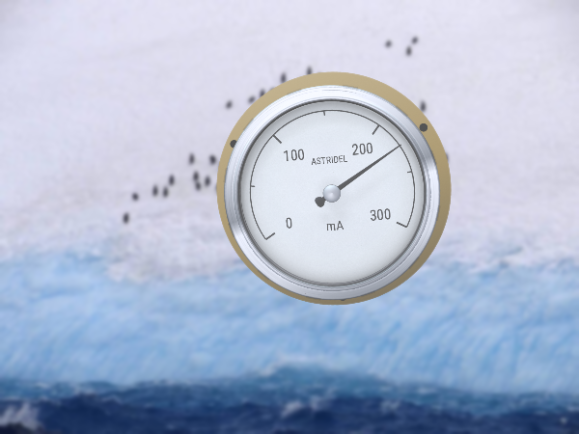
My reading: 225
